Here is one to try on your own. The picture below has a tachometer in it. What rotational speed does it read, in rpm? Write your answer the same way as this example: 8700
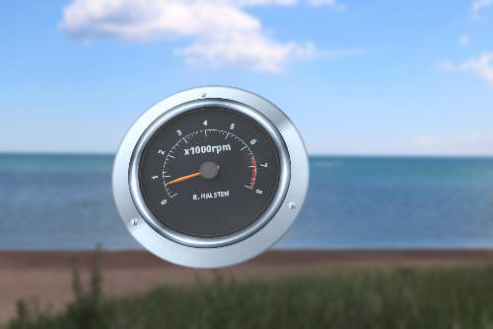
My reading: 600
